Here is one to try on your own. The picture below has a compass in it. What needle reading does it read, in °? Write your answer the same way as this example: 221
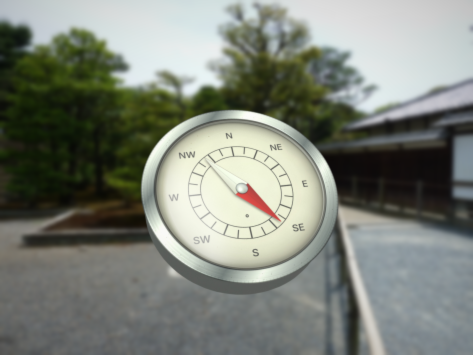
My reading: 142.5
